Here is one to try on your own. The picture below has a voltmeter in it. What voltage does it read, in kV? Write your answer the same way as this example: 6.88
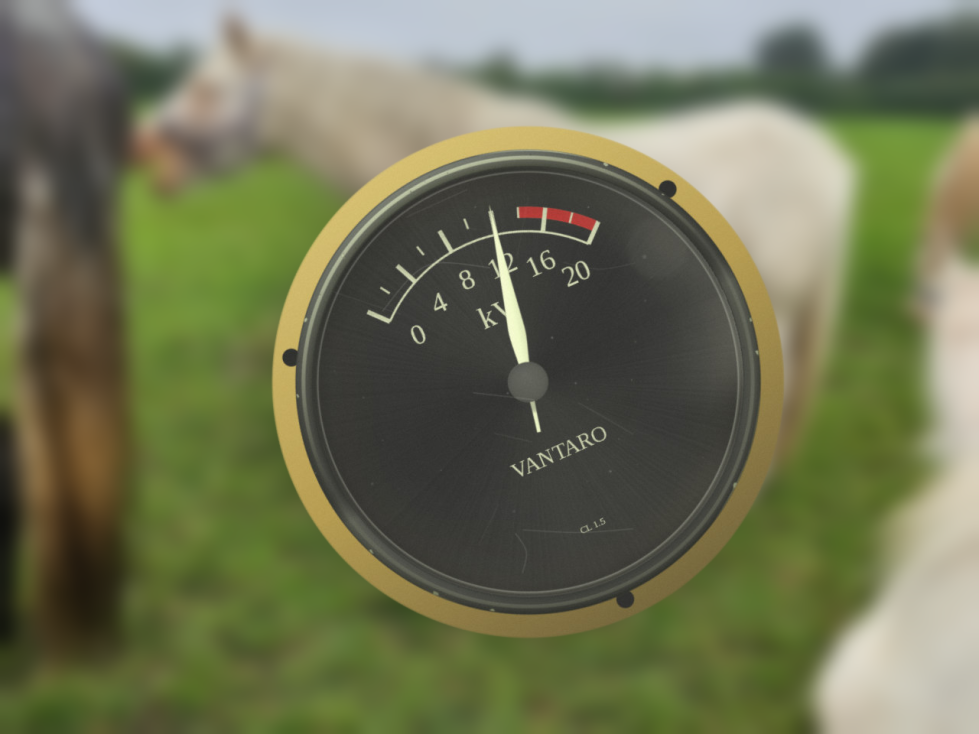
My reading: 12
